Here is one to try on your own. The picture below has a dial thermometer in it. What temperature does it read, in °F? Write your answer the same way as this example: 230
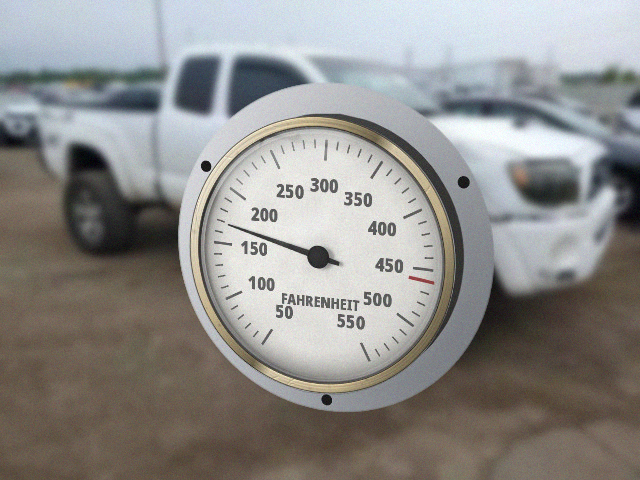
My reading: 170
